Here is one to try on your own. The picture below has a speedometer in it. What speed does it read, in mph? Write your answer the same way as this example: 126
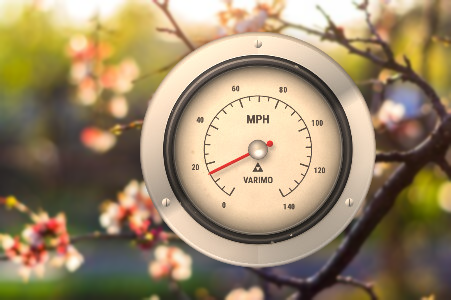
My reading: 15
